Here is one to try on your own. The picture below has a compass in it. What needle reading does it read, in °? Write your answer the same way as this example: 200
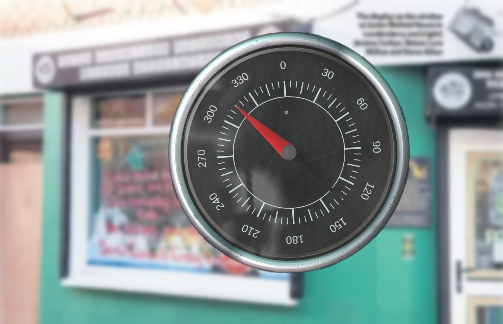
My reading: 315
